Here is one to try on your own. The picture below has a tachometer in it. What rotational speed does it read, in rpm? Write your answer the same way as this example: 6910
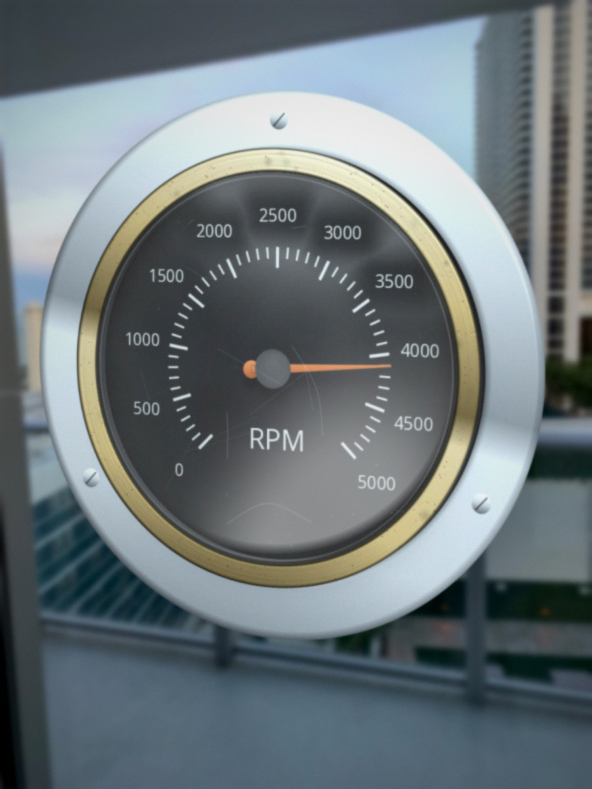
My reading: 4100
